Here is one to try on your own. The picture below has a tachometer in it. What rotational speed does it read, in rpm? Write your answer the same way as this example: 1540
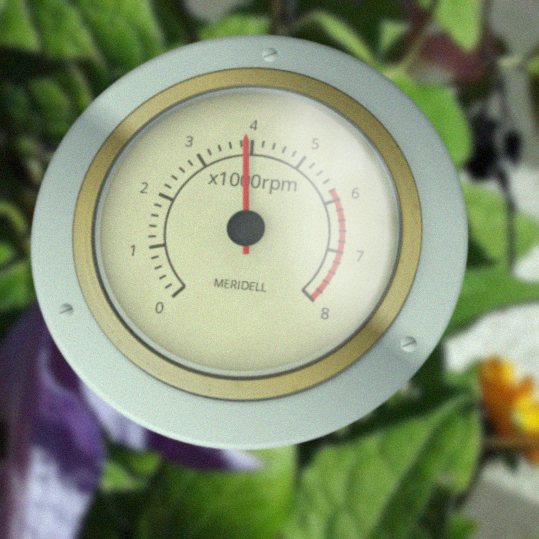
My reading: 3900
